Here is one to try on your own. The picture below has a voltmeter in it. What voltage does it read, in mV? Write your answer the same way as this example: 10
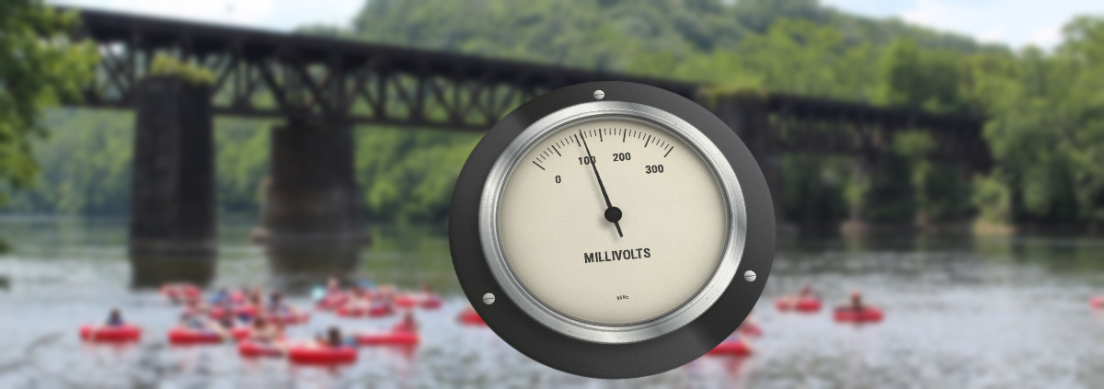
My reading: 110
